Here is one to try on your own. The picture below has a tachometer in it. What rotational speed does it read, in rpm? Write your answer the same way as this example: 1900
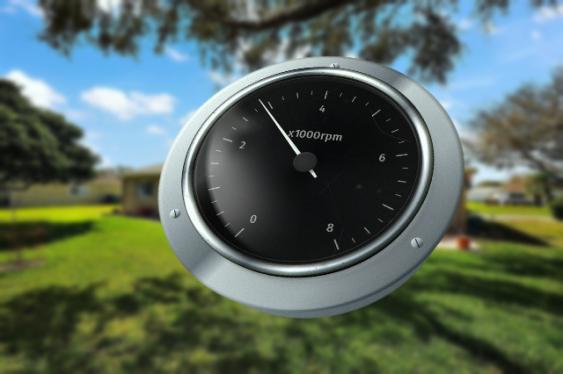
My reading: 2875
